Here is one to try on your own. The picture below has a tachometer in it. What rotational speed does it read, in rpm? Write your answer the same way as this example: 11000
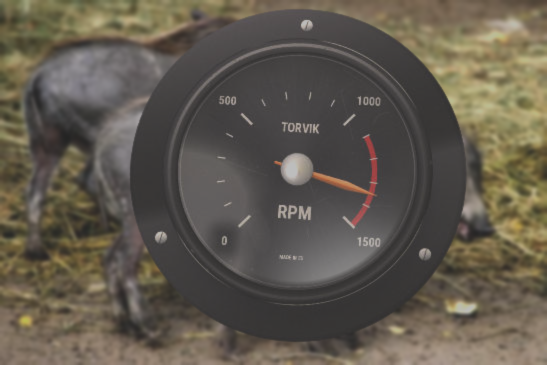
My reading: 1350
